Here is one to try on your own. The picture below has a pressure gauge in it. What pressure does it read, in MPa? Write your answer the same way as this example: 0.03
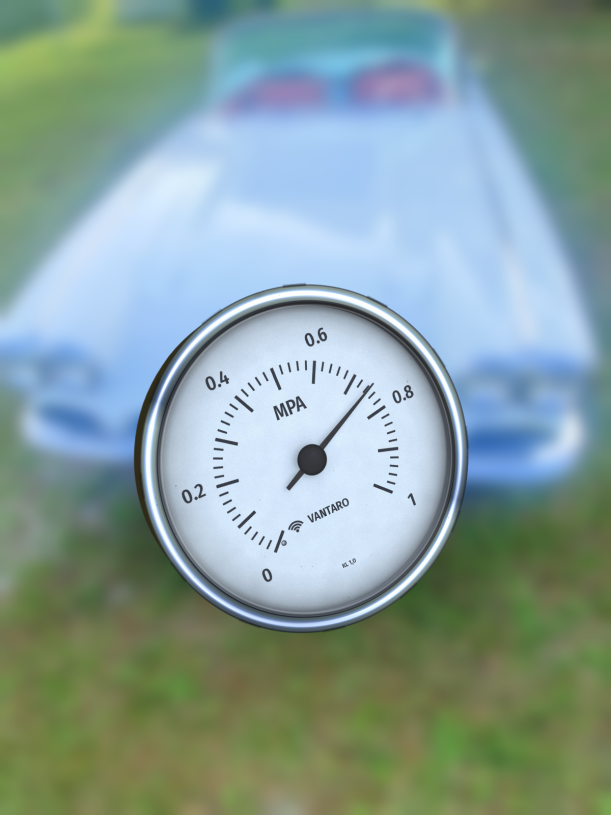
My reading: 0.74
